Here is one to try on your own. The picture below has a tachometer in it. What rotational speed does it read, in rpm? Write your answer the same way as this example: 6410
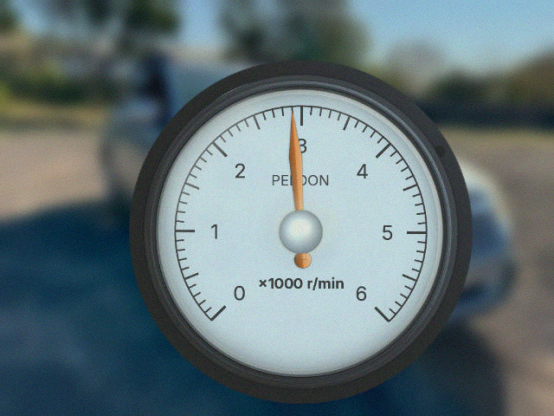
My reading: 2900
